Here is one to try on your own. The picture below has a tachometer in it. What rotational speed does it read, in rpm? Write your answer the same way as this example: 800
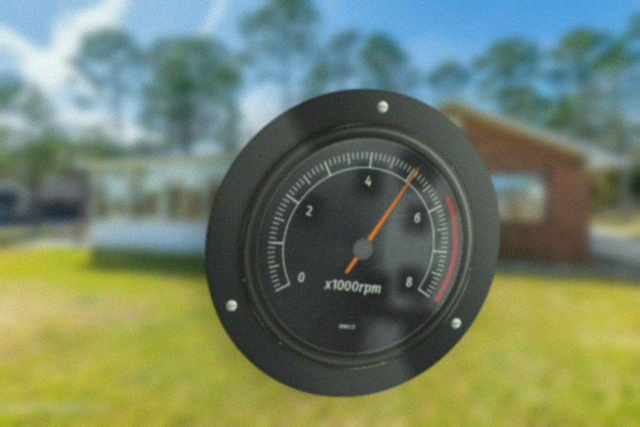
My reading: 5000
